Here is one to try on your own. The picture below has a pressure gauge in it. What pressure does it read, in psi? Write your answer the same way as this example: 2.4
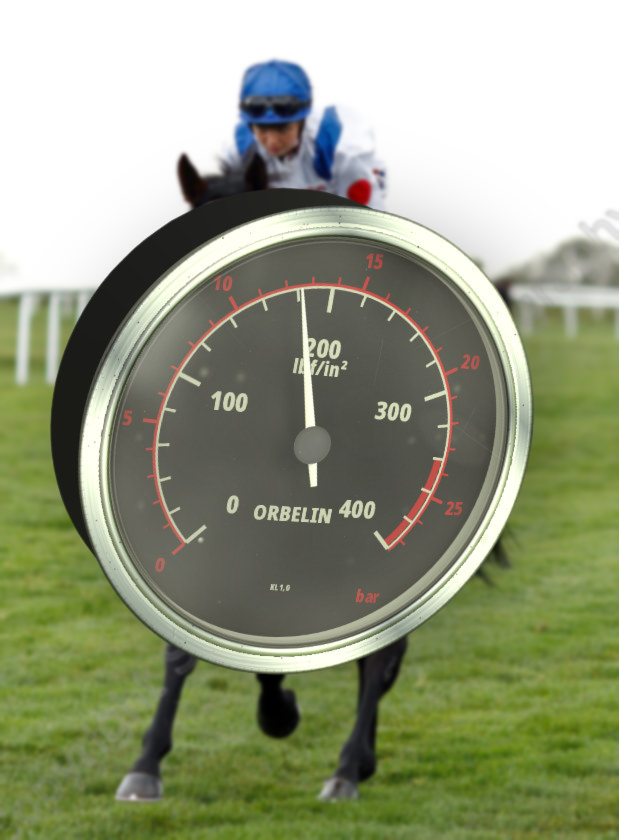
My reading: 180
